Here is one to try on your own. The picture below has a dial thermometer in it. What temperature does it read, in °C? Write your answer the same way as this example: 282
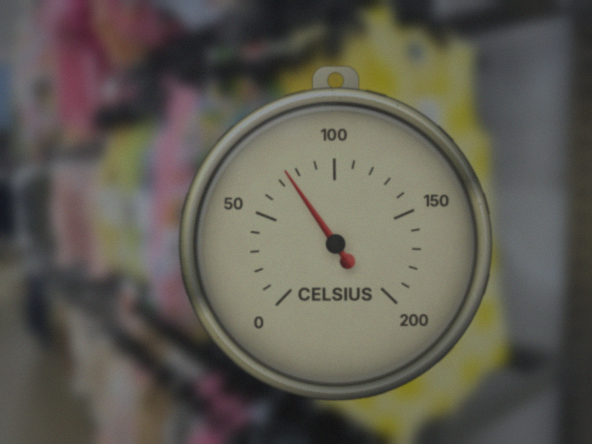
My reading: 75
